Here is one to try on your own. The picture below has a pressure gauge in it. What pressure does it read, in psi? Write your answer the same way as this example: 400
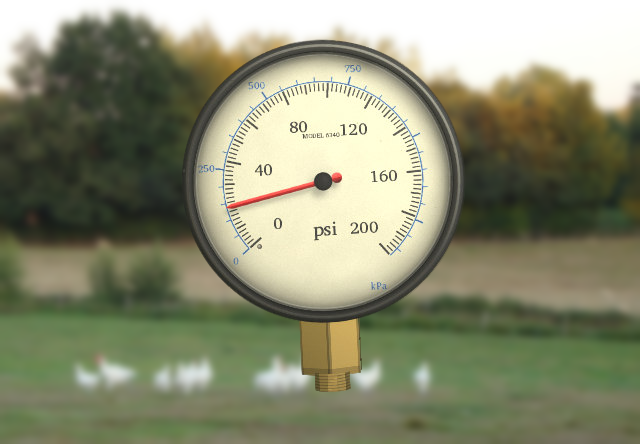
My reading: 20
